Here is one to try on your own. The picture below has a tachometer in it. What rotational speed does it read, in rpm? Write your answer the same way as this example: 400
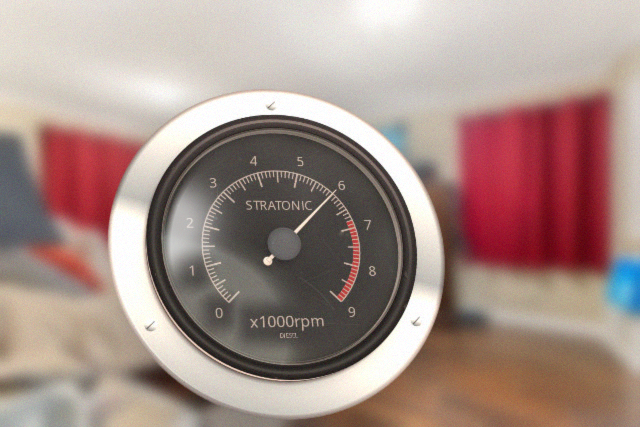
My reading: 6000
